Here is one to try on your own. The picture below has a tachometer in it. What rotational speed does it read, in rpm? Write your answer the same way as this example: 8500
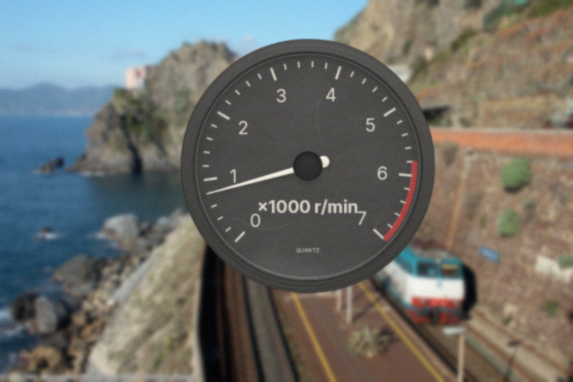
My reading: 800
